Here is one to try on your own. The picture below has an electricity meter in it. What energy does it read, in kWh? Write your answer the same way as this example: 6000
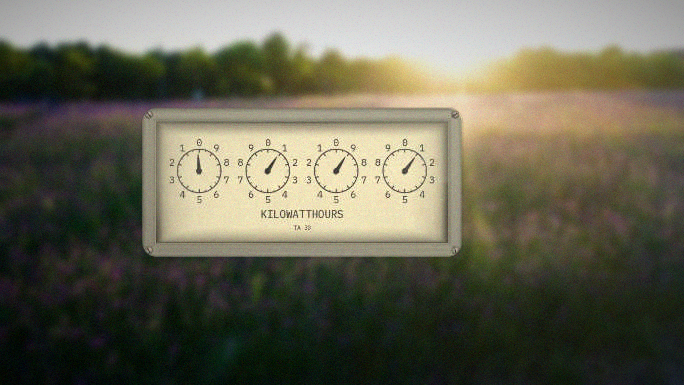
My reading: 91
